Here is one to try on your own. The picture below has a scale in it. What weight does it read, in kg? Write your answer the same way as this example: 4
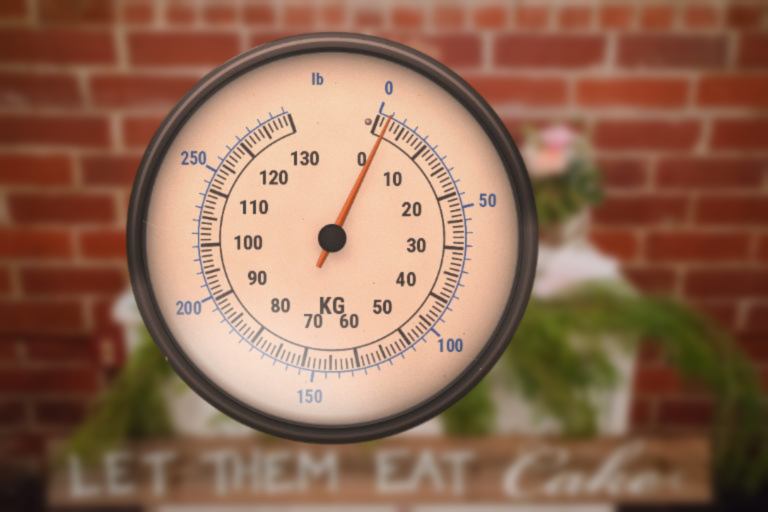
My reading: 2
